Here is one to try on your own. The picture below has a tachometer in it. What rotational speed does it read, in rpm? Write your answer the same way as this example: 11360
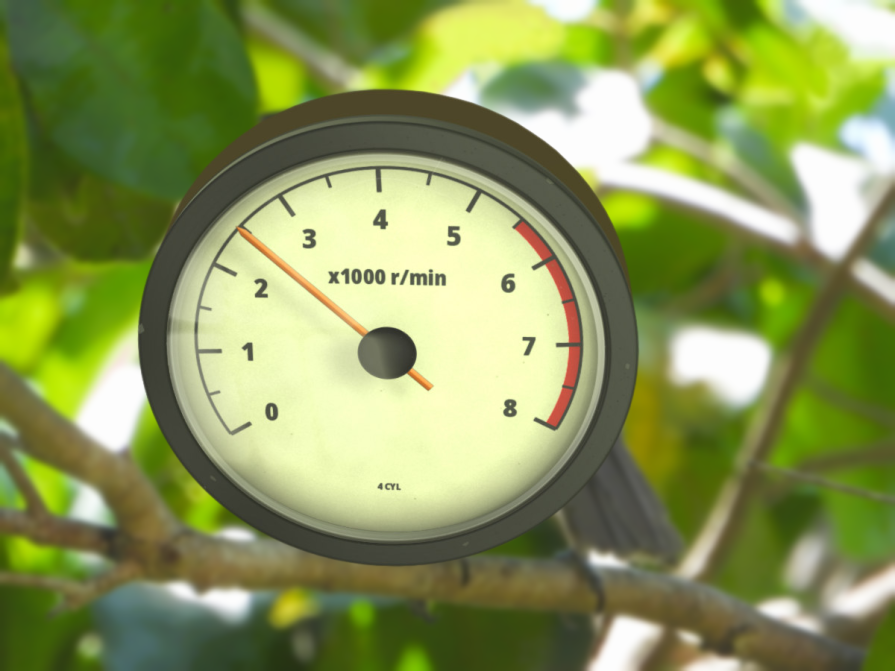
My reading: 2500
